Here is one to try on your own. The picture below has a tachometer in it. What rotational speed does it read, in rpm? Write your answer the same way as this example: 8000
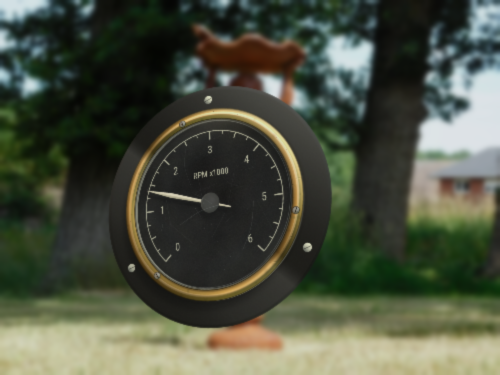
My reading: 1375
